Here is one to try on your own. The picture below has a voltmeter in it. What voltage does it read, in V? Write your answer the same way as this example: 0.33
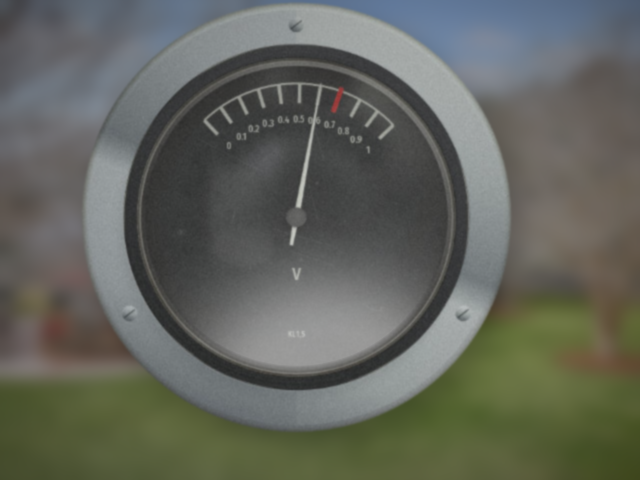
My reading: 0.6
